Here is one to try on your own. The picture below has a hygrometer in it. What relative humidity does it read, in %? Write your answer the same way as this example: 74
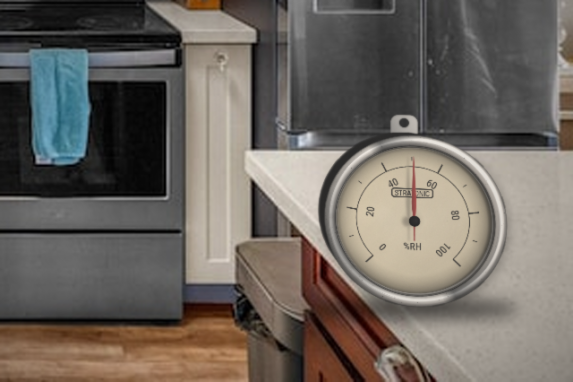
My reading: 50
